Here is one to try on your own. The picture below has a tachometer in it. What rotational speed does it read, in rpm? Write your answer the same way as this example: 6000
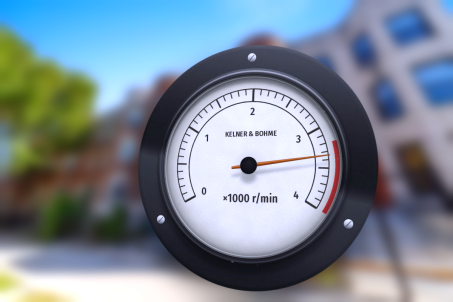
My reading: 3350
